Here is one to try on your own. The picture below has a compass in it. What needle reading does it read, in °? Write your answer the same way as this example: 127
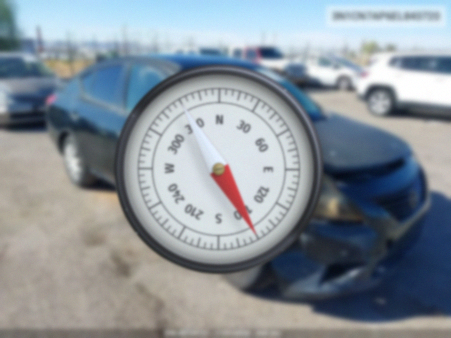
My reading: 150
